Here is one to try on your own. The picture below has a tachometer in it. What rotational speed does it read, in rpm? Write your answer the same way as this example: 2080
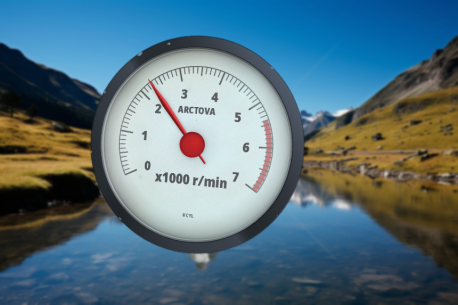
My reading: 2300
